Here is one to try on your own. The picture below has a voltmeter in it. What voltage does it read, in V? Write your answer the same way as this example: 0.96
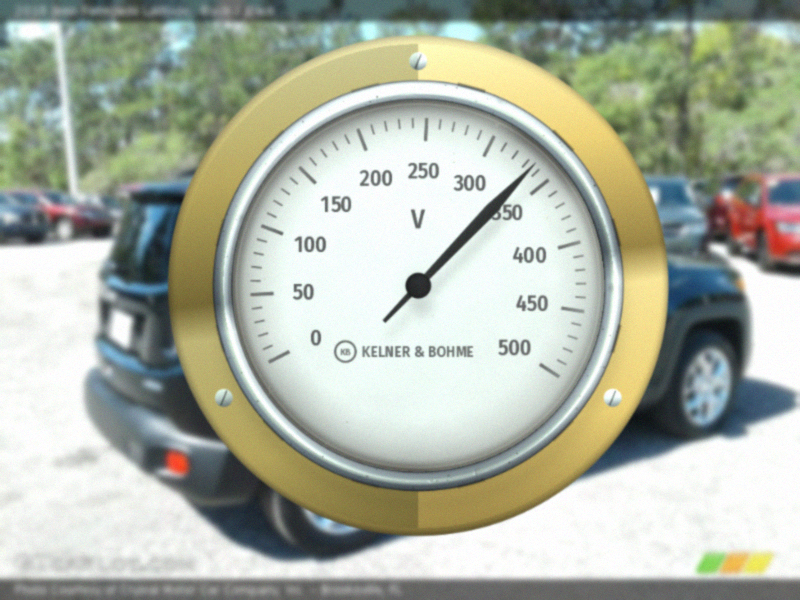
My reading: 335
